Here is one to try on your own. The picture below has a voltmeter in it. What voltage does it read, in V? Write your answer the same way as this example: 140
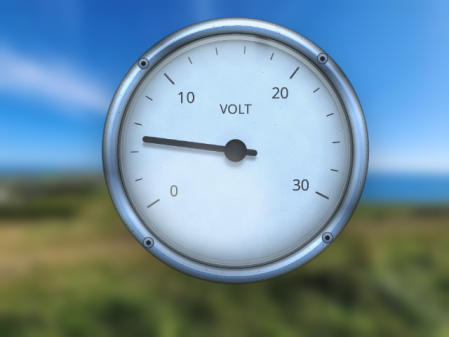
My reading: 5
